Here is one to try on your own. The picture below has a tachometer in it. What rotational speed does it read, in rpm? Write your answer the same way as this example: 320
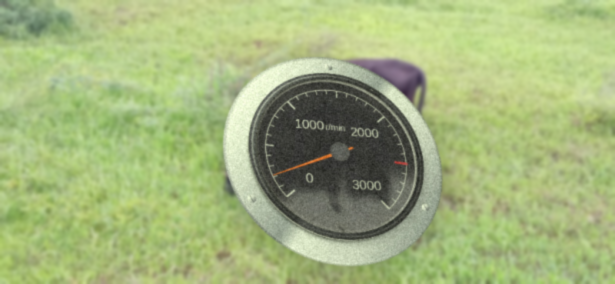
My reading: 200
